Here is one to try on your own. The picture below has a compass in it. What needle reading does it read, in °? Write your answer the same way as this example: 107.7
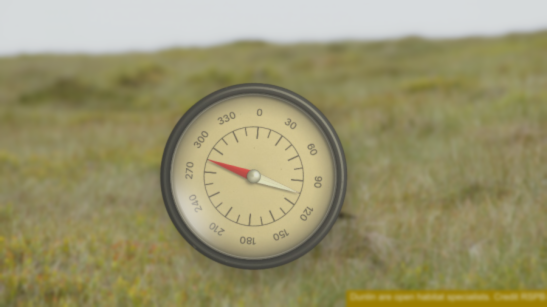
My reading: 285
